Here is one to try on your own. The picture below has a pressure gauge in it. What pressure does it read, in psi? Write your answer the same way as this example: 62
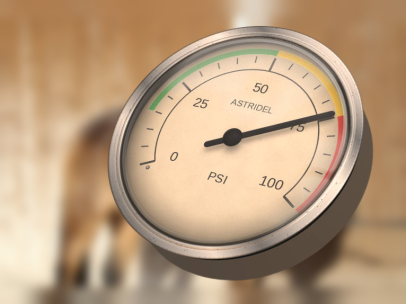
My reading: 75
